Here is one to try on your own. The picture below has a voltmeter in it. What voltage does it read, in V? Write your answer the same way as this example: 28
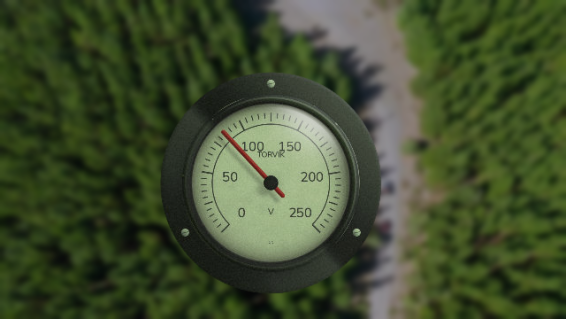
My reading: 85
